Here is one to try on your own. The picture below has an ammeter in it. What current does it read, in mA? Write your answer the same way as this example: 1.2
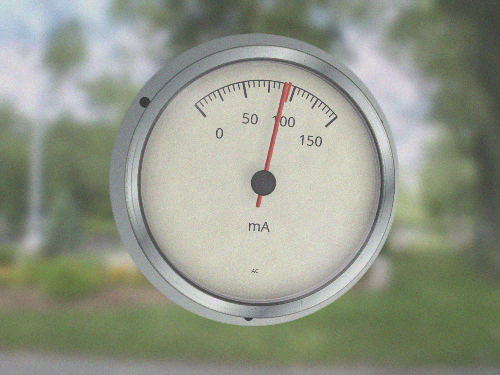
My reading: 90
